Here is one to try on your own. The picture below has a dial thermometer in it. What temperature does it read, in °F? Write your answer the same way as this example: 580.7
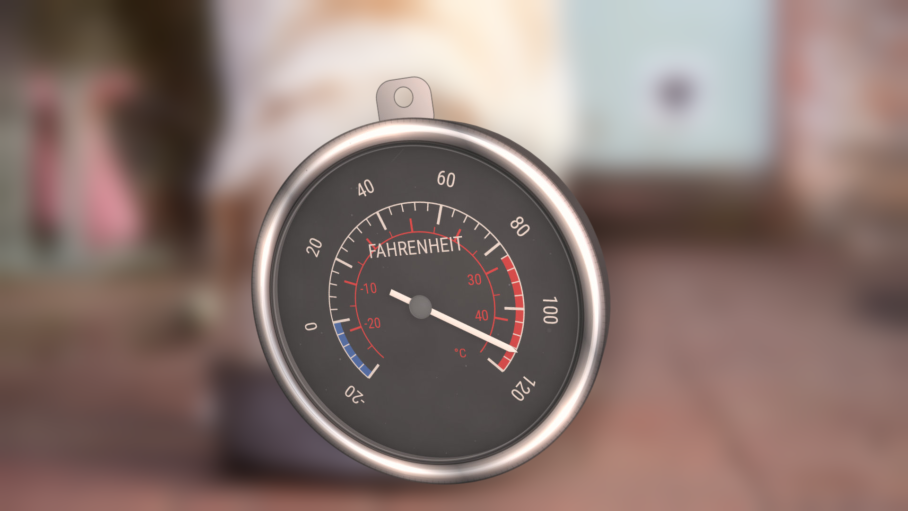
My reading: 112
